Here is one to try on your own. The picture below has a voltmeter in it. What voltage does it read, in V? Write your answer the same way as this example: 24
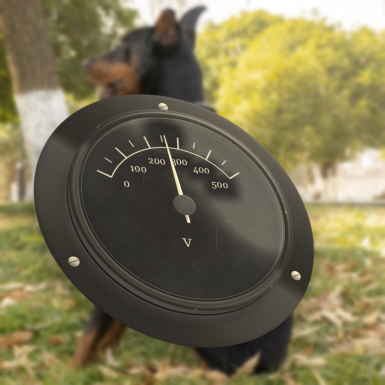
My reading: 250
